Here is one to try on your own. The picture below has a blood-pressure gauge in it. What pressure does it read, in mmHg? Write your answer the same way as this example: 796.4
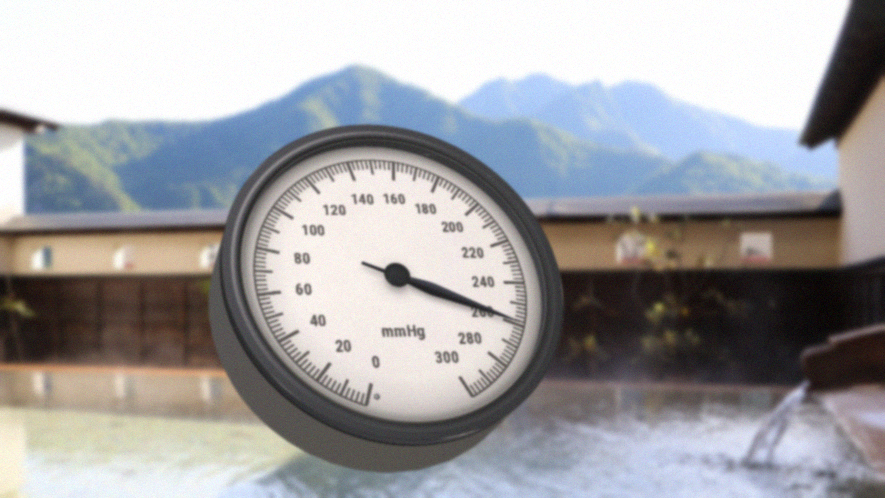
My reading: 260
